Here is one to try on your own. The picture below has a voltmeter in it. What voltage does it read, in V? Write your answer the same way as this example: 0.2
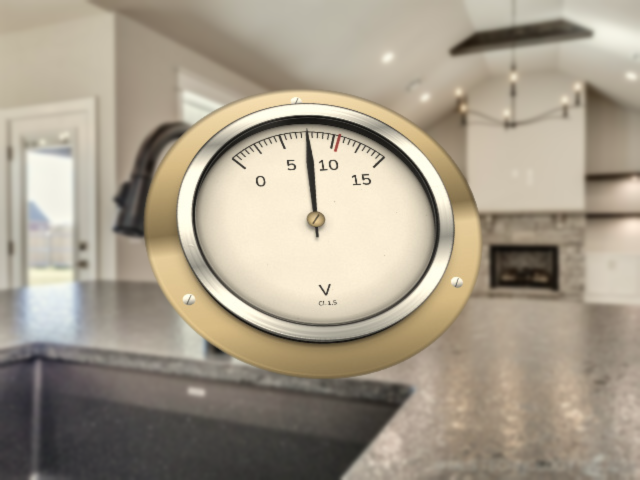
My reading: 7.5
